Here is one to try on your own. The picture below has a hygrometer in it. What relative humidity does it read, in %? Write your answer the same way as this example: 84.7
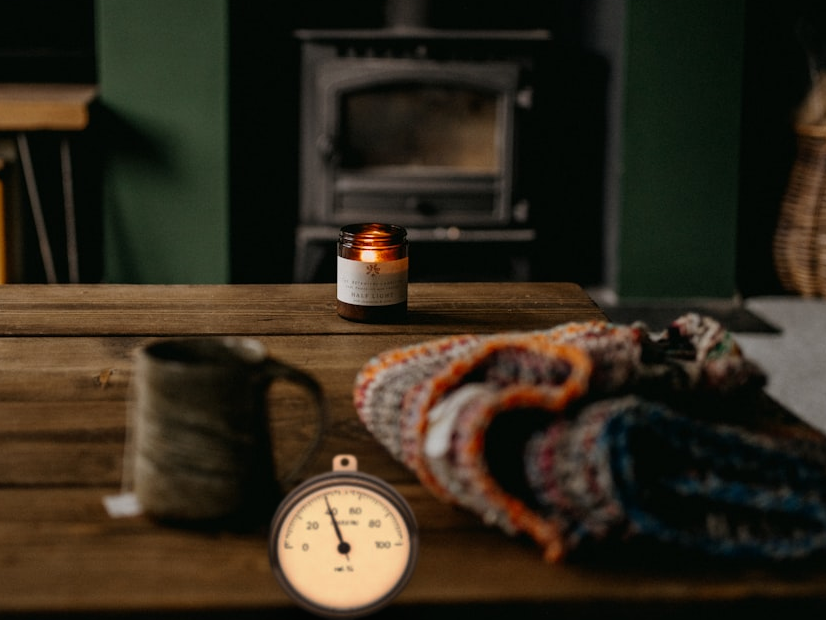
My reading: 40
